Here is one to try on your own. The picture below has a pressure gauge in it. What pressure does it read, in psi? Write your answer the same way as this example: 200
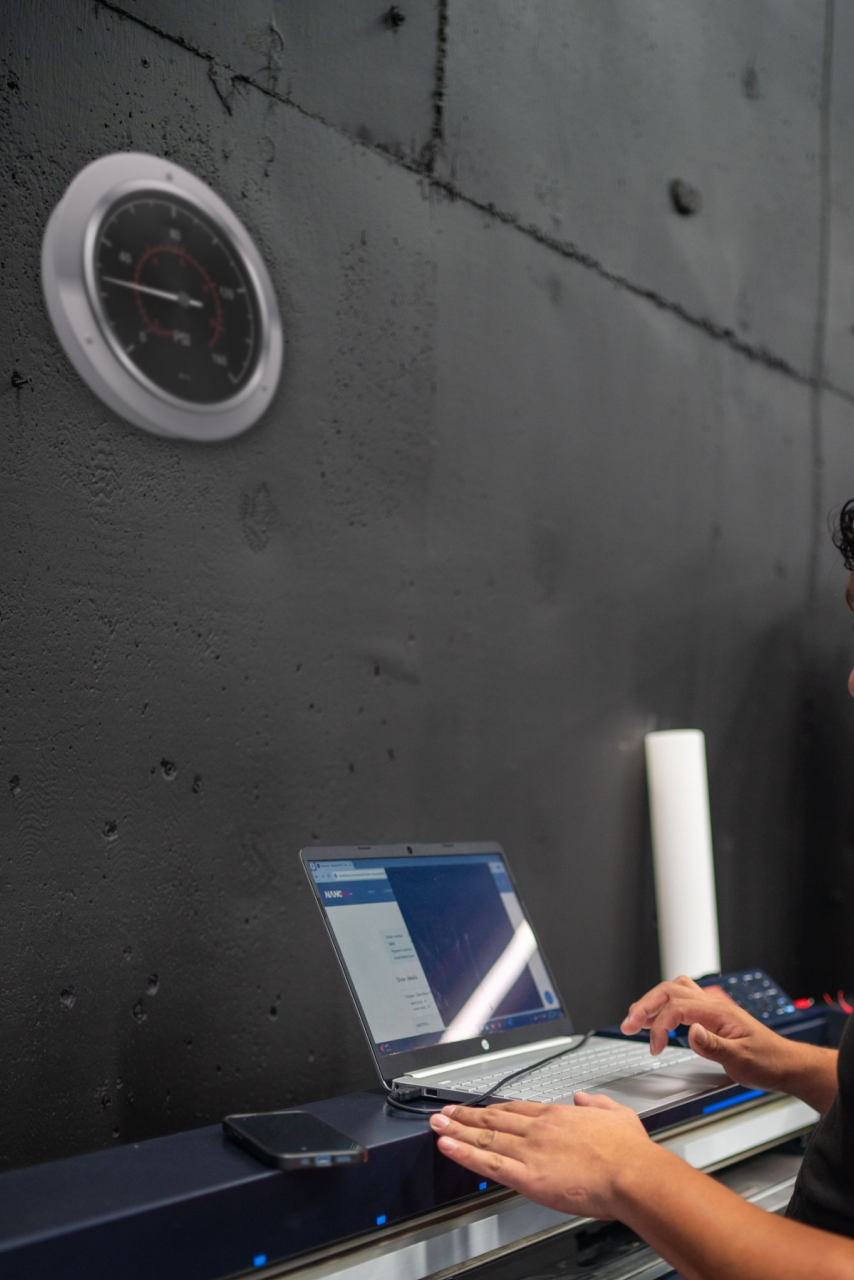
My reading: 25
